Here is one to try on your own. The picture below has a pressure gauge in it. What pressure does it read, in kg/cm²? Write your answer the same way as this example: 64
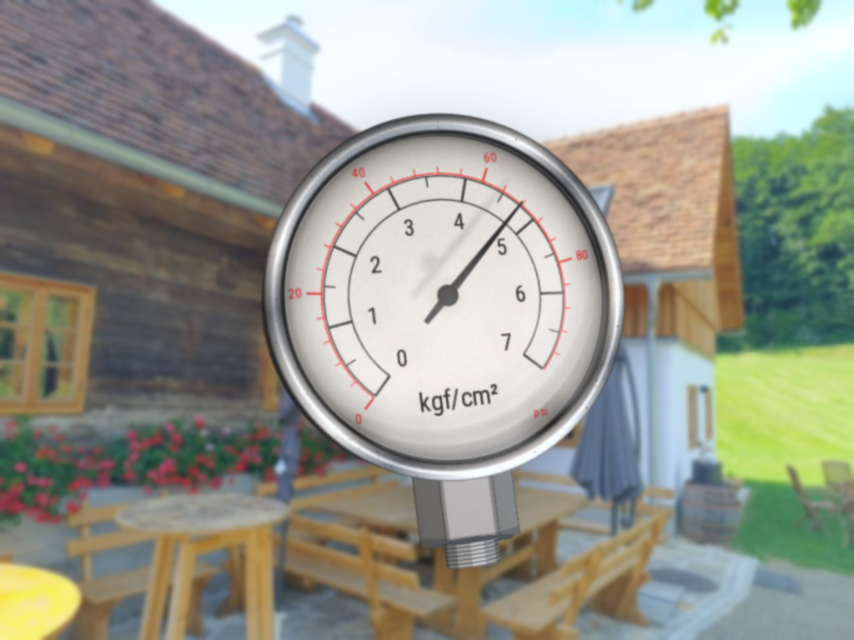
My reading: 4.75
